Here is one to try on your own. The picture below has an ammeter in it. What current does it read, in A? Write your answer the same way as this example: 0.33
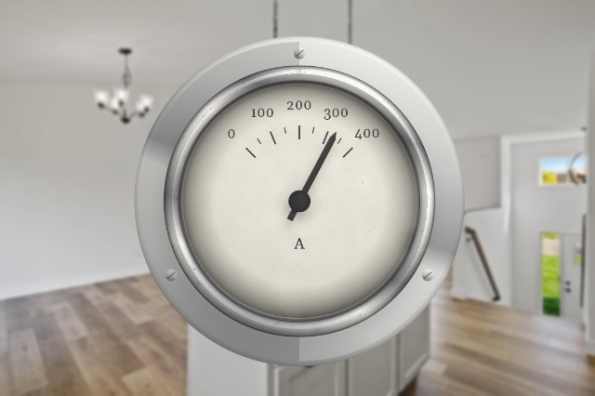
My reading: 325
